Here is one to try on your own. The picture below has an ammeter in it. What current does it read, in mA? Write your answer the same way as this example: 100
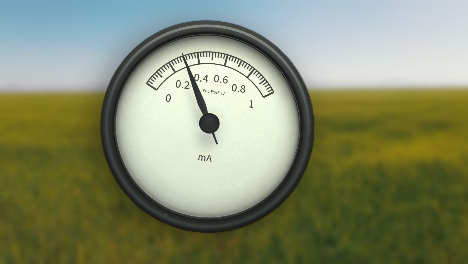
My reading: 0.3
